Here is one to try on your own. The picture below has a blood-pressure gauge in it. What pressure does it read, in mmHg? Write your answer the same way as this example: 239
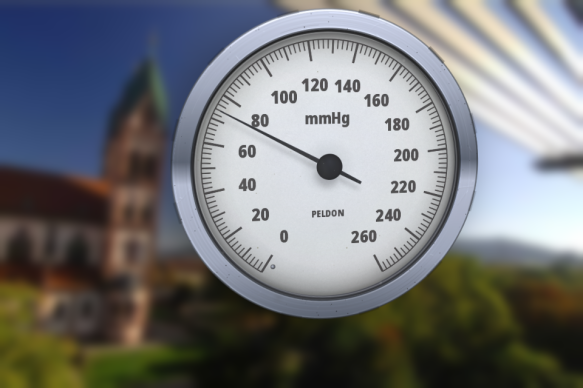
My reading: 74
